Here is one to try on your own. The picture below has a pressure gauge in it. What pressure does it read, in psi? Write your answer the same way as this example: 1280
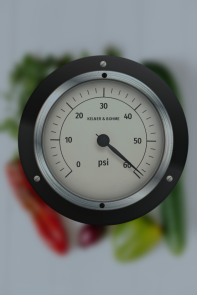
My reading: 59
